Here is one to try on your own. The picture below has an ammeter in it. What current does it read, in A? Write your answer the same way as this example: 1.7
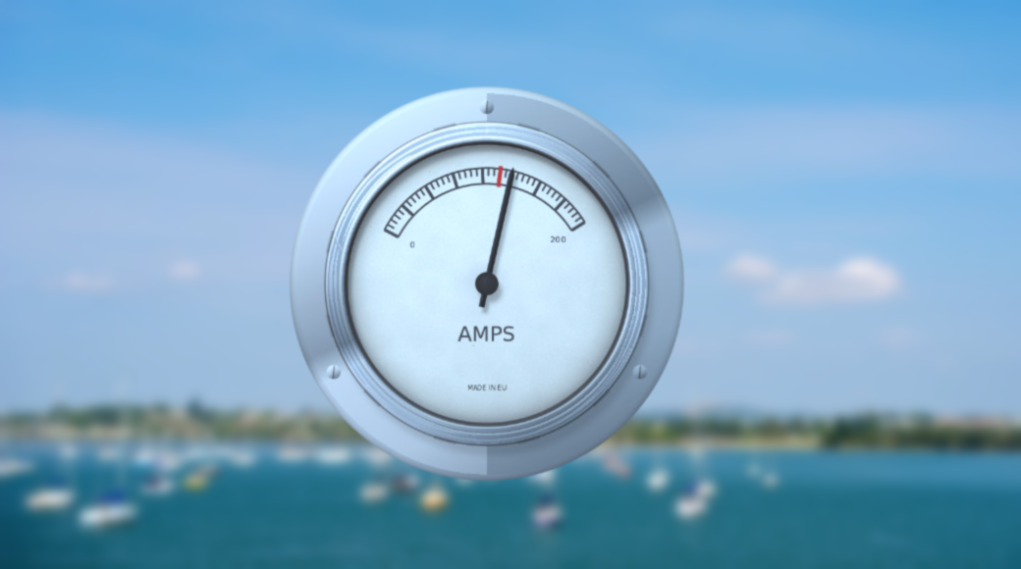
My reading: 125
